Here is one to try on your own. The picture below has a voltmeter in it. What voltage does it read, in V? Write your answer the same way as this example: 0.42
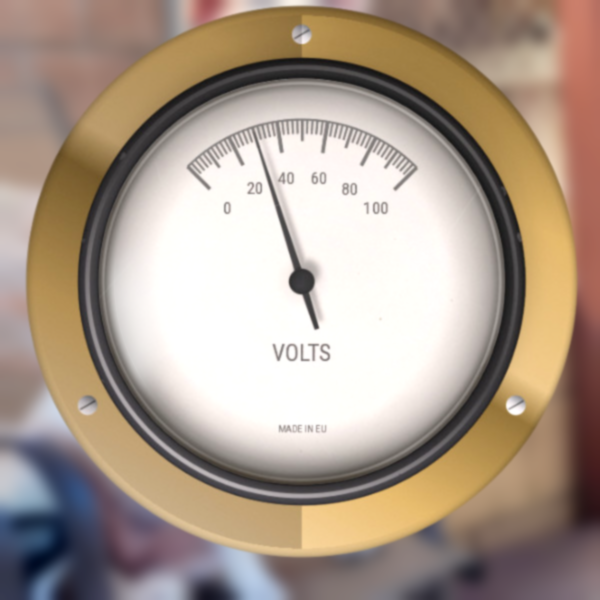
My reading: 30
